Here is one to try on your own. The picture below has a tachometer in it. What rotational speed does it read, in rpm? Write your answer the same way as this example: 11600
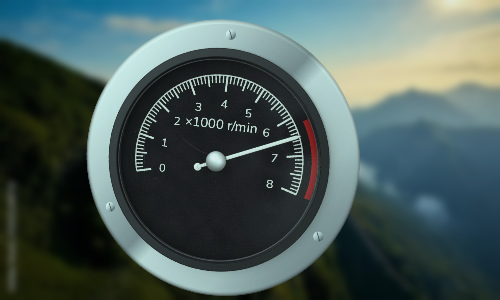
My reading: 6500
